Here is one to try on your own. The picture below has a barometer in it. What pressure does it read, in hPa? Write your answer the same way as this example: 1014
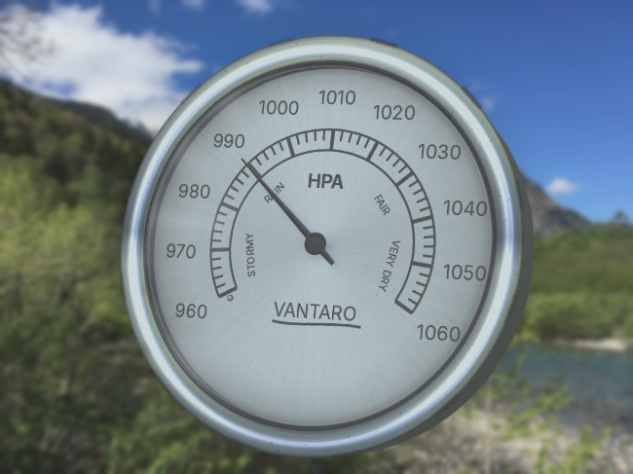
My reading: 990
